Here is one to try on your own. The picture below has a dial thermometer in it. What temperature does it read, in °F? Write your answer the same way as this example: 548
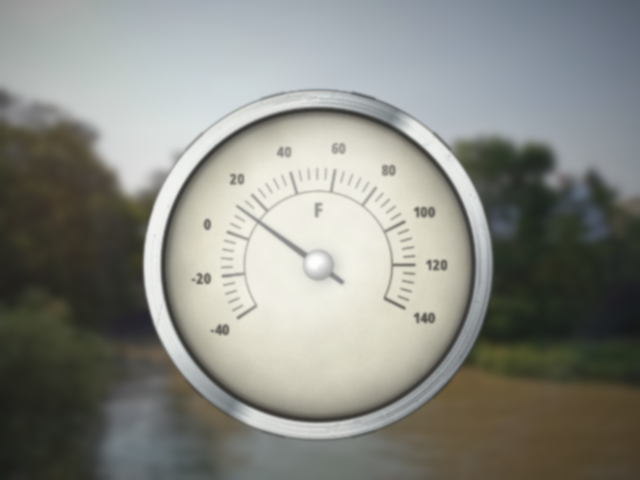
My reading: 12
